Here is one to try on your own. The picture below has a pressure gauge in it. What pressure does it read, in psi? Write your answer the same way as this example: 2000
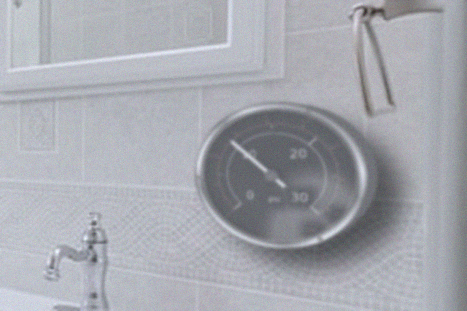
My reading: 10
